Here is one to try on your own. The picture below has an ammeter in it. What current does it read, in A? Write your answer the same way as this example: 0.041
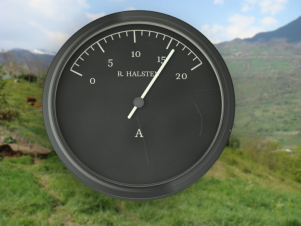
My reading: 16
